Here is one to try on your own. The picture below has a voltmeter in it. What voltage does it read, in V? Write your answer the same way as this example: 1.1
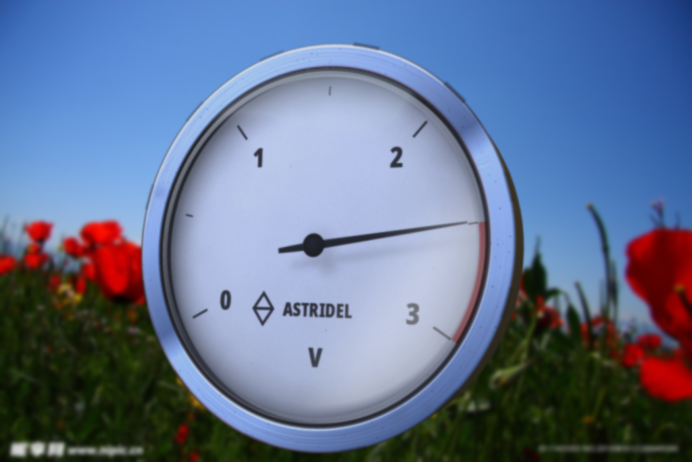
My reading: 2.5
